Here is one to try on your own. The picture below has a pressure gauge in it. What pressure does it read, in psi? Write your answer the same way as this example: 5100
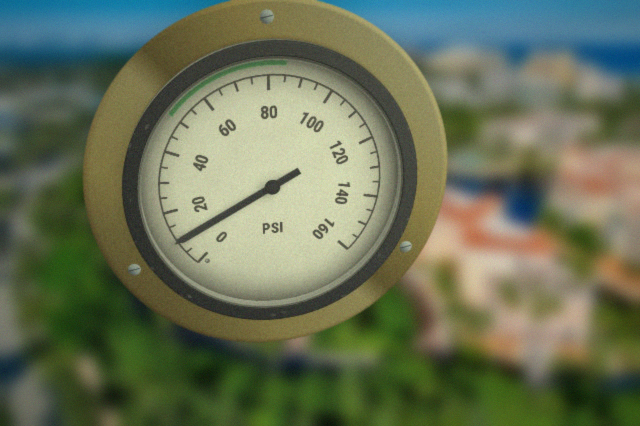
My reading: 10
